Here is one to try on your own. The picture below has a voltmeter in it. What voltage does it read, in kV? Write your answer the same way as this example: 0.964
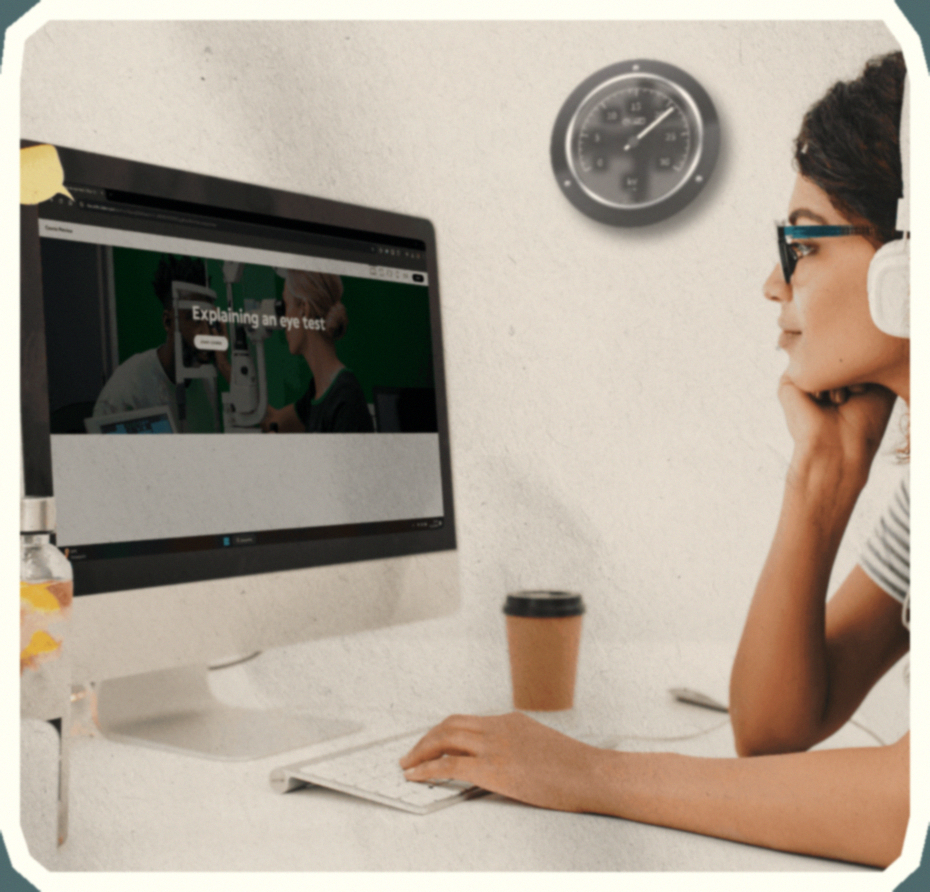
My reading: 21
